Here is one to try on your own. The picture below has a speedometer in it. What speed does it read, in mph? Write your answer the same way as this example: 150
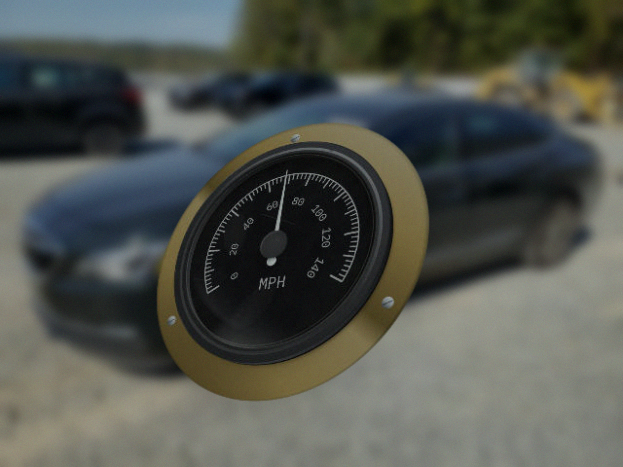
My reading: 70
